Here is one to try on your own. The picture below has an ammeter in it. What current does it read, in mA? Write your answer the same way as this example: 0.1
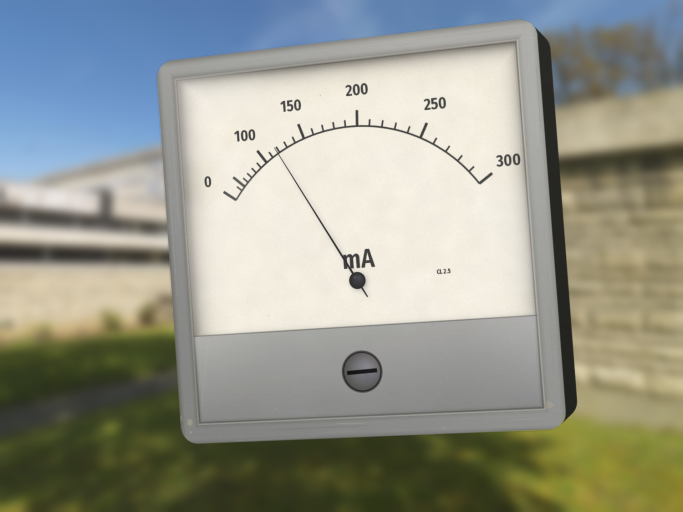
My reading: 120
